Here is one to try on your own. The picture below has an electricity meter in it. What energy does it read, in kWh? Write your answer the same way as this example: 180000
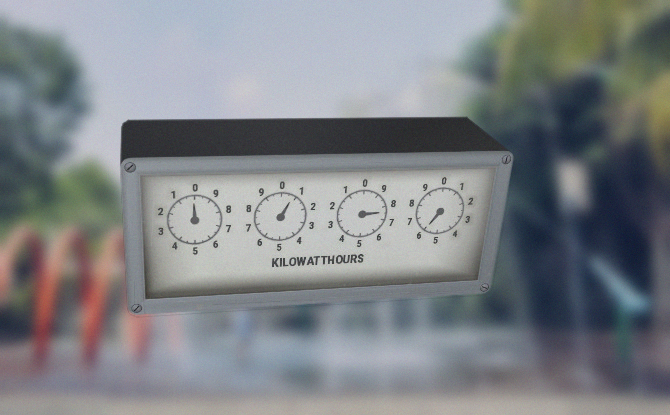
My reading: 76
